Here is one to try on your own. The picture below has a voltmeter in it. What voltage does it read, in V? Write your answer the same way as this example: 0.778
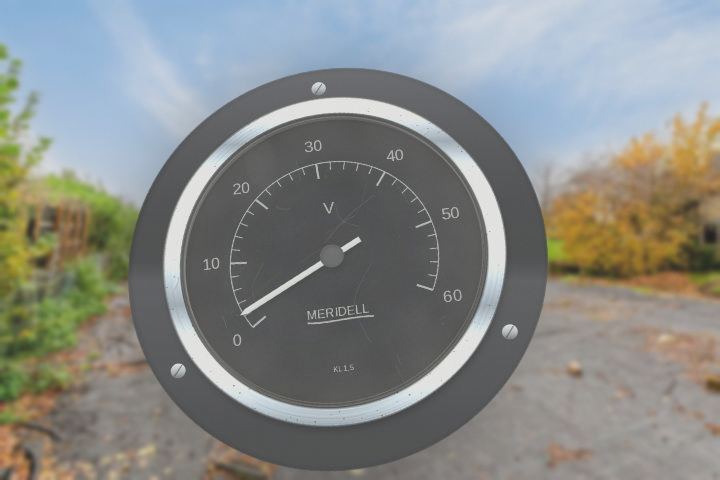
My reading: 2
